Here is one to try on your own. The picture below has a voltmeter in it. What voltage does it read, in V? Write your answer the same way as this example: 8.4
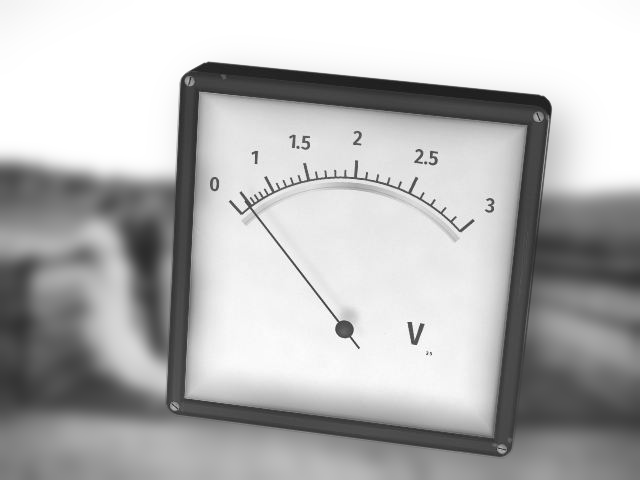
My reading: 0.5
